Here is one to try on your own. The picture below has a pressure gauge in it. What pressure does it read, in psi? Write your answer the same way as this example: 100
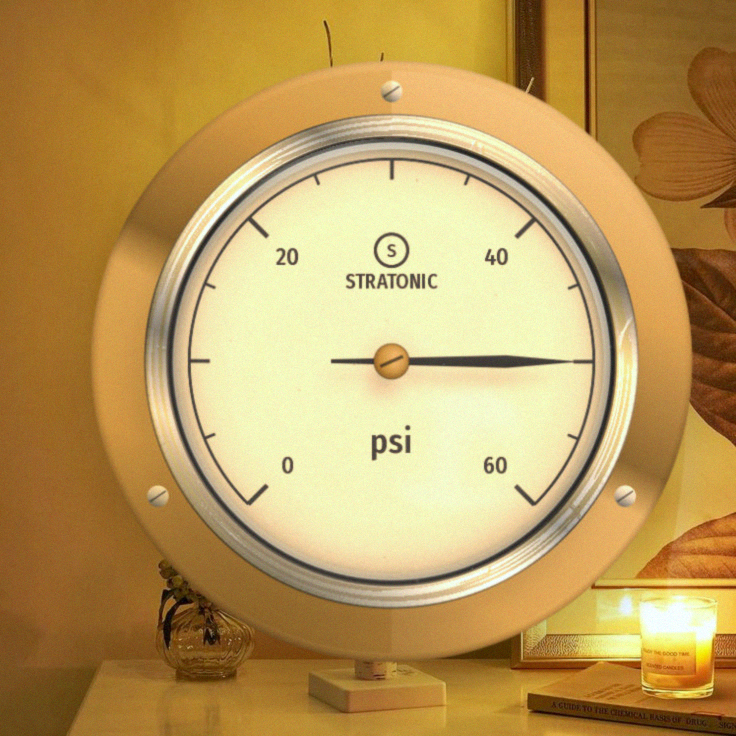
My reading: 50
